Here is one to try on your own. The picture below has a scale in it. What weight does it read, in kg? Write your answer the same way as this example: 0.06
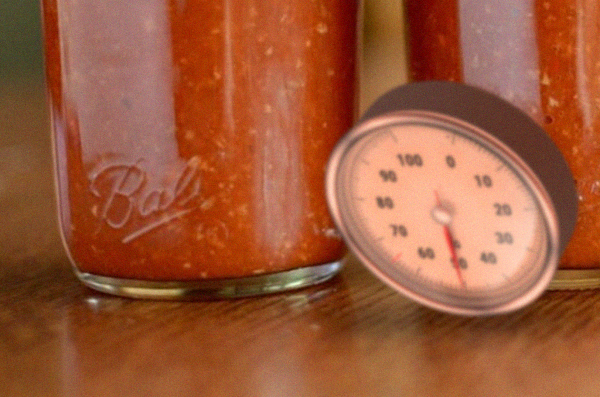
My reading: 50
